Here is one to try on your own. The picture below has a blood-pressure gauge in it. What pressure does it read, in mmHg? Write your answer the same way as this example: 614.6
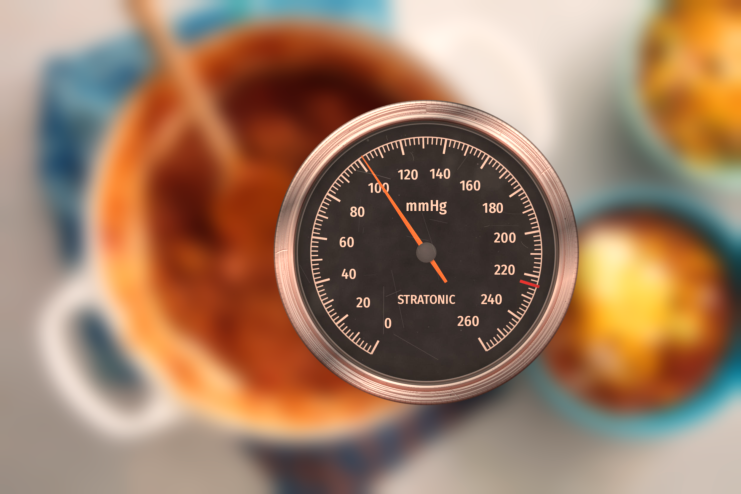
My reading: 102
